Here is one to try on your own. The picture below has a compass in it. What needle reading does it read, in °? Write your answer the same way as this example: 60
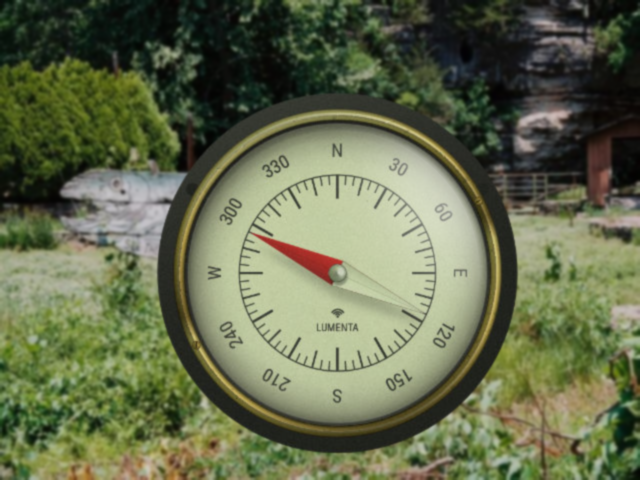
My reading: 295
